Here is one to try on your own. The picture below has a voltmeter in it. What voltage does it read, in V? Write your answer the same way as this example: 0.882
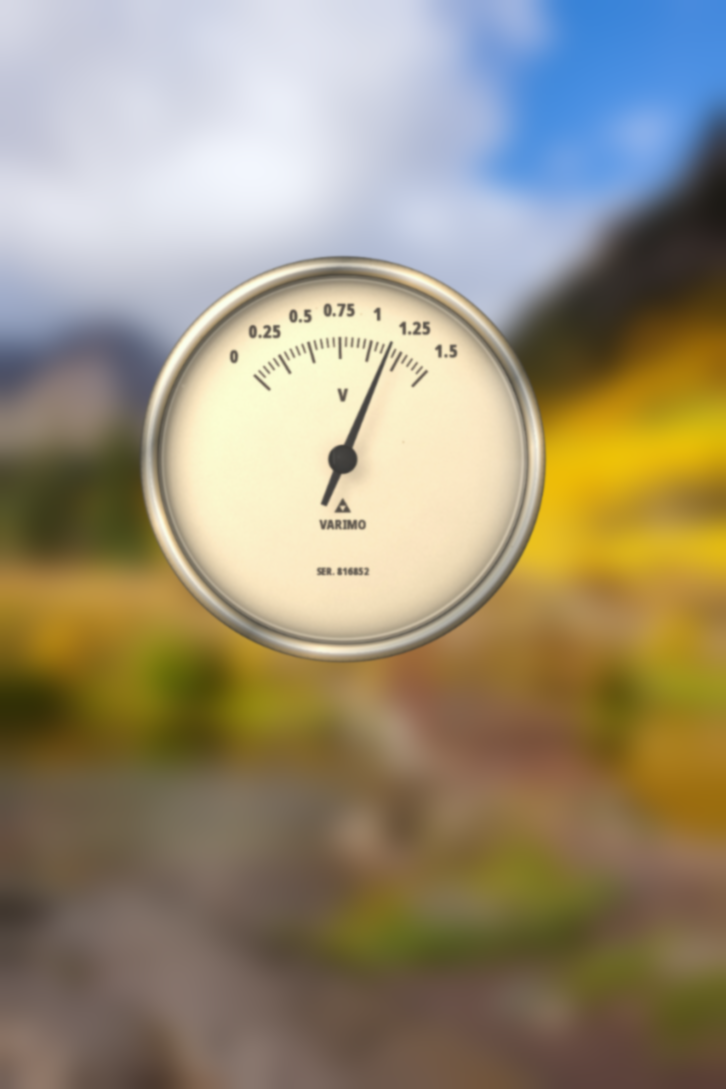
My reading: 1.15
